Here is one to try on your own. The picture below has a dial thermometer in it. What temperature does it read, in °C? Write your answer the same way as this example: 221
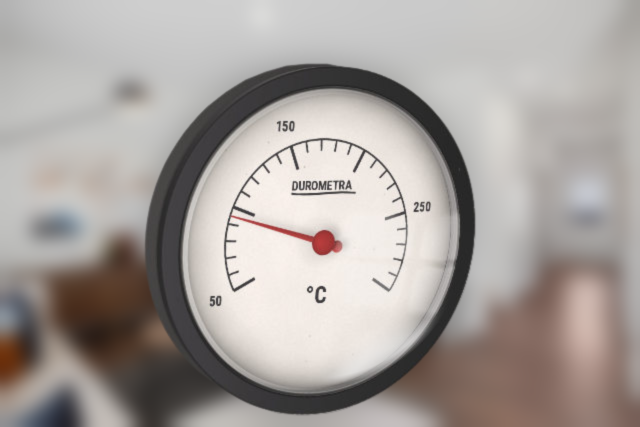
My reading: 95
